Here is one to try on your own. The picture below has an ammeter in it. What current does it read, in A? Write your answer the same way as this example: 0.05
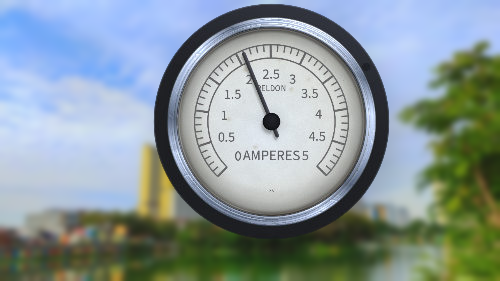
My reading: 2.1
